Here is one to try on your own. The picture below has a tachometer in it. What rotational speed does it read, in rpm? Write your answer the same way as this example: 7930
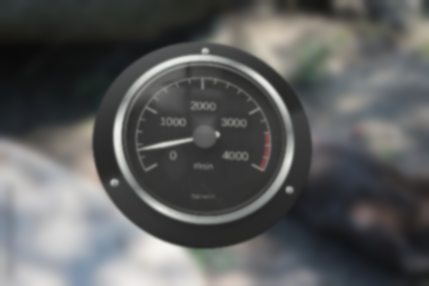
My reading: 300
